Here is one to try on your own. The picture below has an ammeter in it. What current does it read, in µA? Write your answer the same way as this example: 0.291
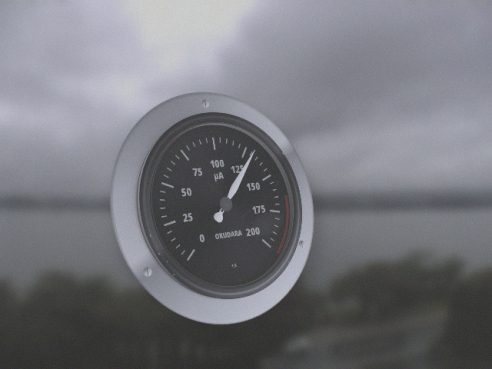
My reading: 130
